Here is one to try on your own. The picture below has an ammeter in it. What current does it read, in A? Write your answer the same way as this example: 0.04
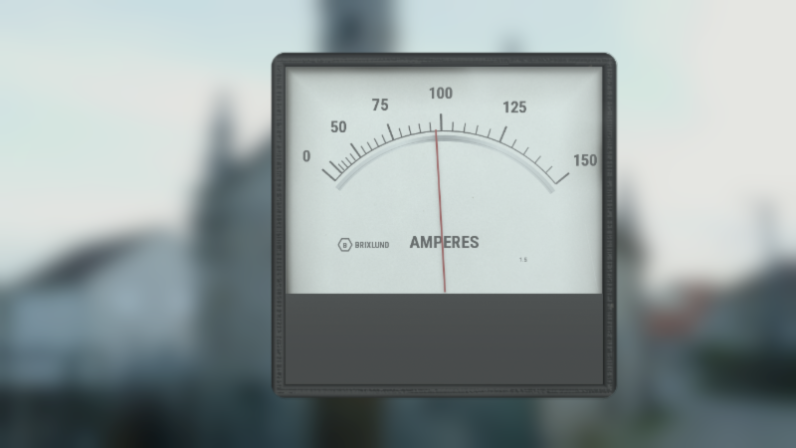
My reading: 97.5
